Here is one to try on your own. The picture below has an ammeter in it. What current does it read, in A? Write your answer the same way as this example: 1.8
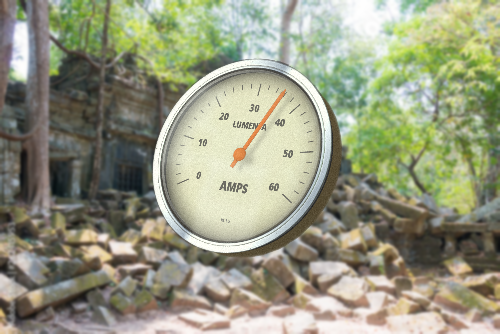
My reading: 36
